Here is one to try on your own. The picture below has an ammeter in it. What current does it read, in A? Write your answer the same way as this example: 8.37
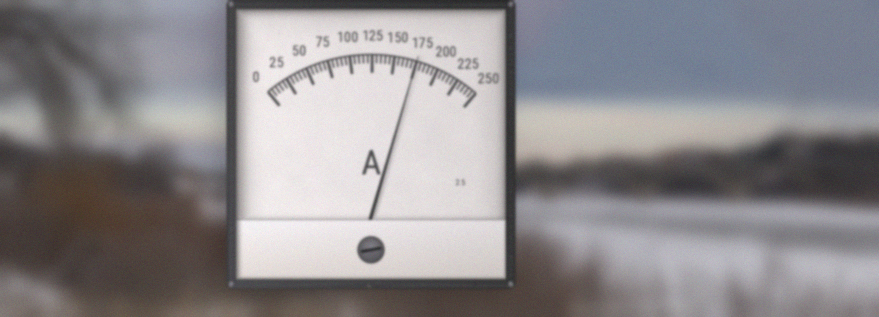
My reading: 175
